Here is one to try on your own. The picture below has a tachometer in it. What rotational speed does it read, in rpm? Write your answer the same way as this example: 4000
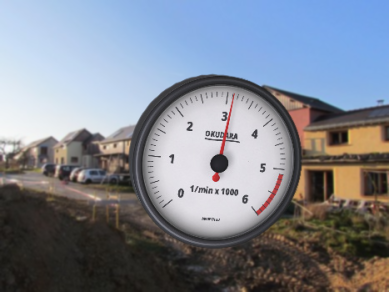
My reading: 3100
